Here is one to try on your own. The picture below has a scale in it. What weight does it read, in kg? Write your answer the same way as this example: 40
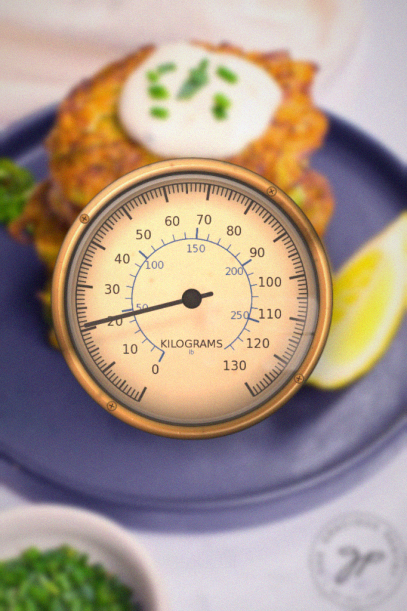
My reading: 21
